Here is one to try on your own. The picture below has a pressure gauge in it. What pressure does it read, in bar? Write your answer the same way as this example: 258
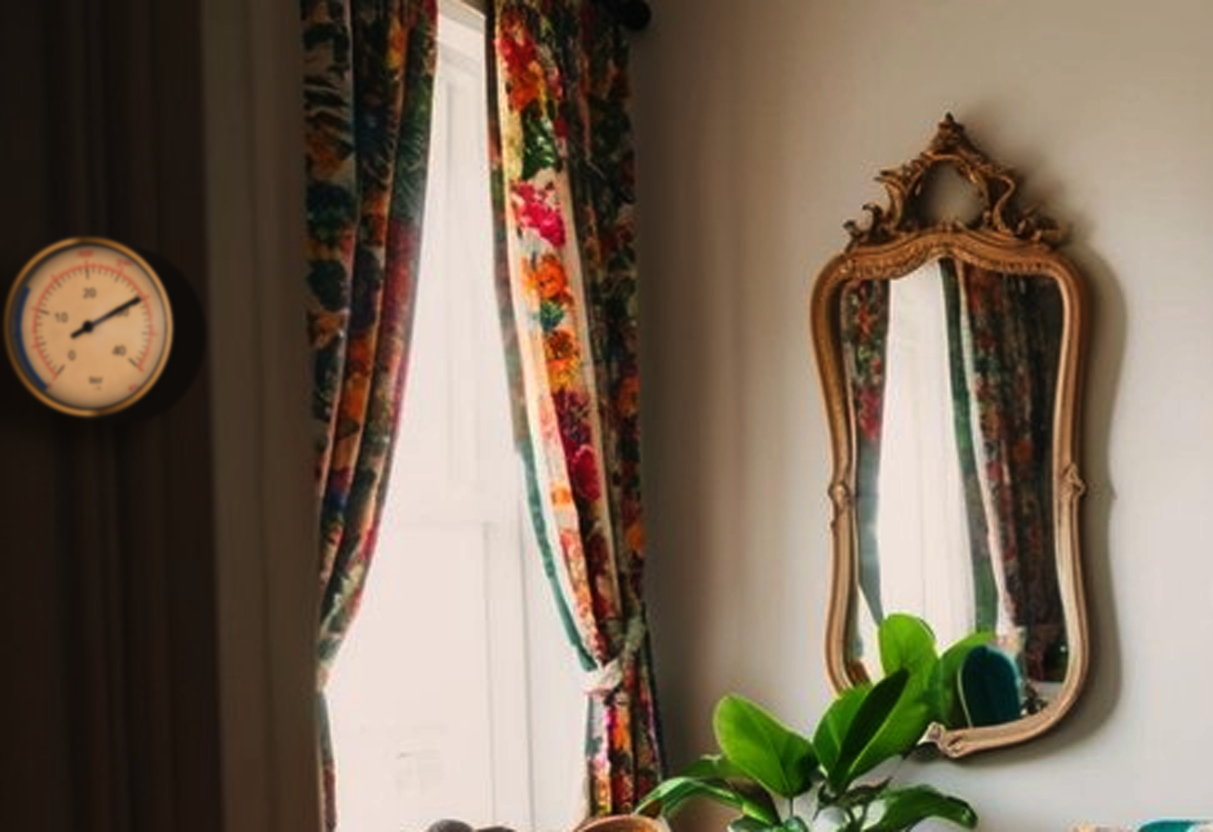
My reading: 30
